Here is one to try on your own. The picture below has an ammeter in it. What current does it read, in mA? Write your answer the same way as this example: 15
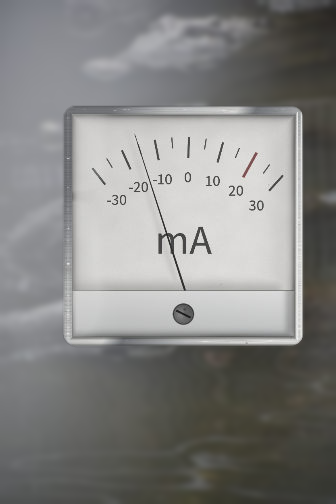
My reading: -15
